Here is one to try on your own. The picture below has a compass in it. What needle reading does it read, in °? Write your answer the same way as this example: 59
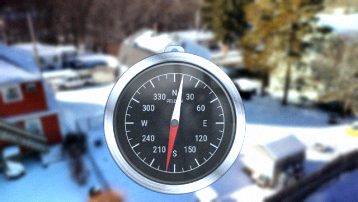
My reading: 190
